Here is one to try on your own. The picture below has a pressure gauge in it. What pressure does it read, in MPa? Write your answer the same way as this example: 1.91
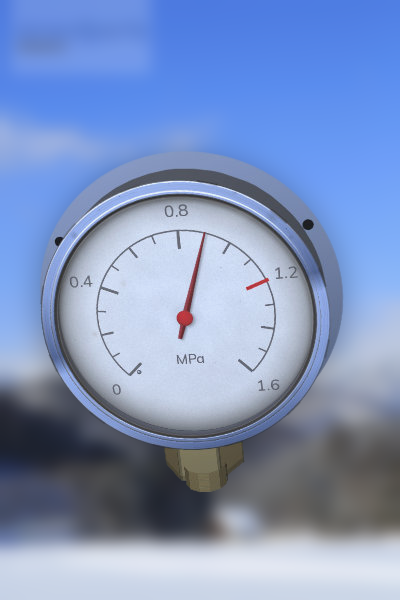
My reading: 0.9
